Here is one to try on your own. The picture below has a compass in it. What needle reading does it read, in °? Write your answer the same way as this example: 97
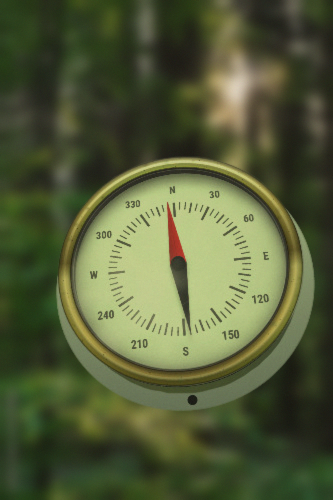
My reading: 355
